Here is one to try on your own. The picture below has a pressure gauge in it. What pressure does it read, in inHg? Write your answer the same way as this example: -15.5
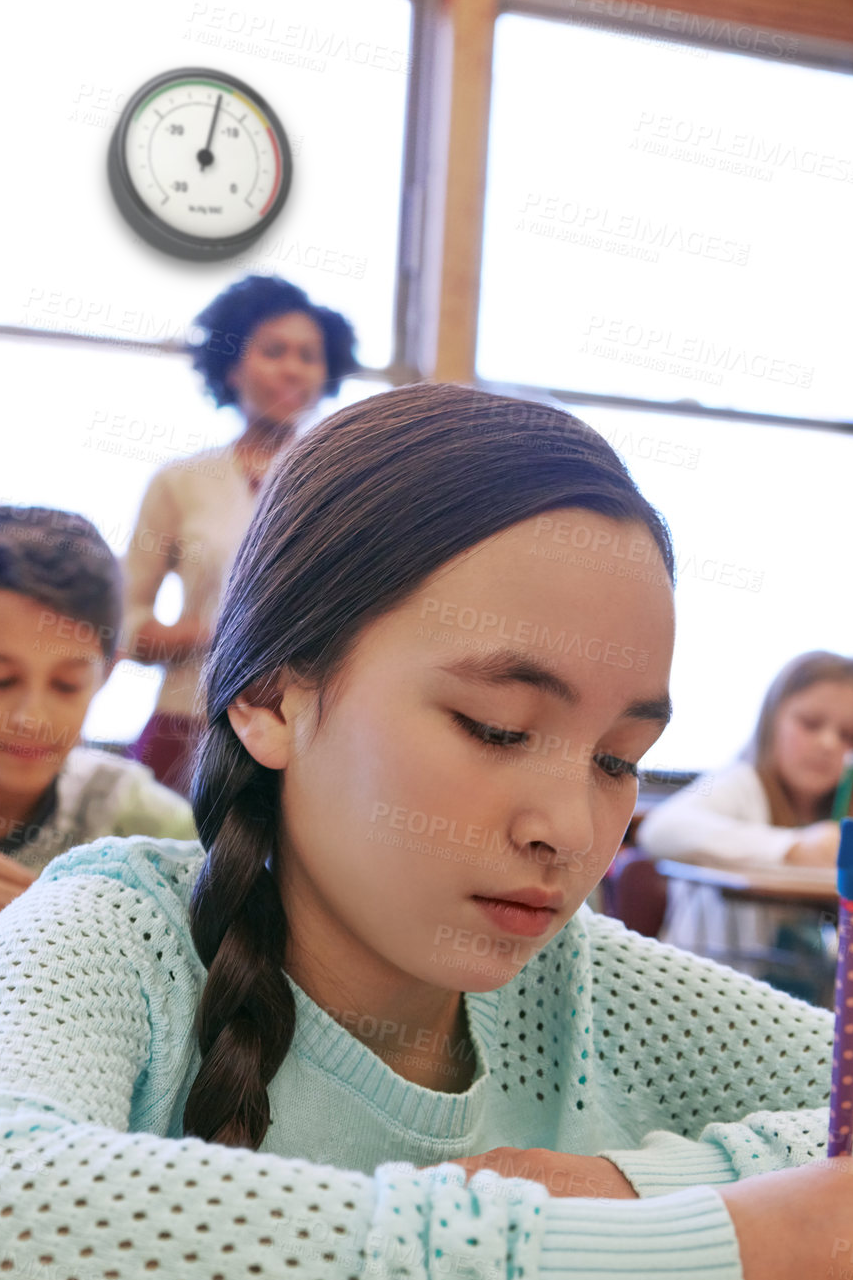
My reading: -13
